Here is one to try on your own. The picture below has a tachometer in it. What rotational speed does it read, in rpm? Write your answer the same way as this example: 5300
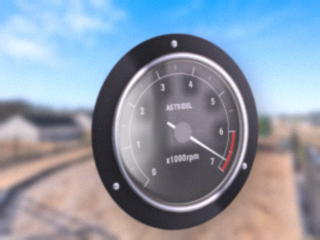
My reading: 6750
